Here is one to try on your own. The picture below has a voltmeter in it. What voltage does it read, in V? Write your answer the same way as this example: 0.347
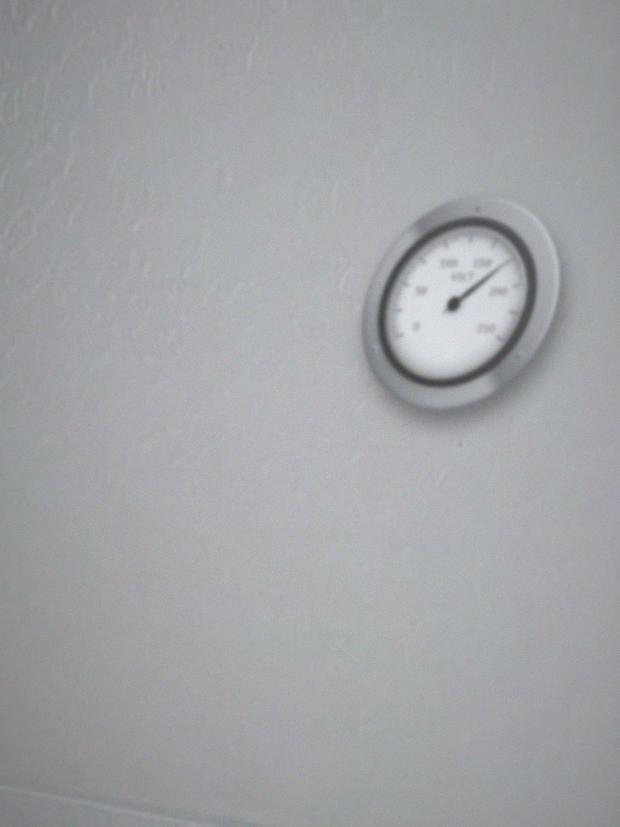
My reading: 175
